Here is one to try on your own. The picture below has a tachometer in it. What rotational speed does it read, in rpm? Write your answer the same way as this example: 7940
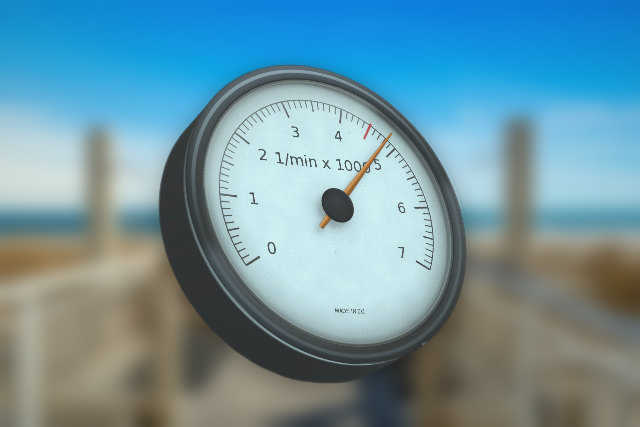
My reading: 4800
